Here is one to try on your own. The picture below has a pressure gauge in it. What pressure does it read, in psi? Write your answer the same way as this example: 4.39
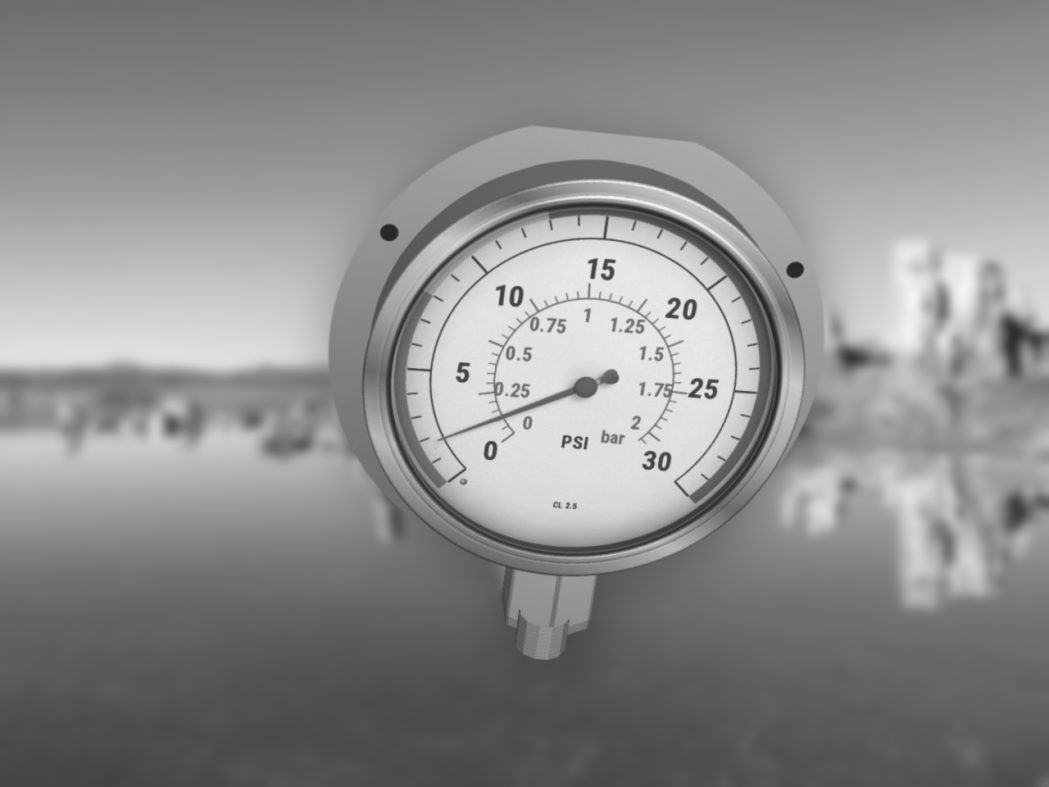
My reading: 2
